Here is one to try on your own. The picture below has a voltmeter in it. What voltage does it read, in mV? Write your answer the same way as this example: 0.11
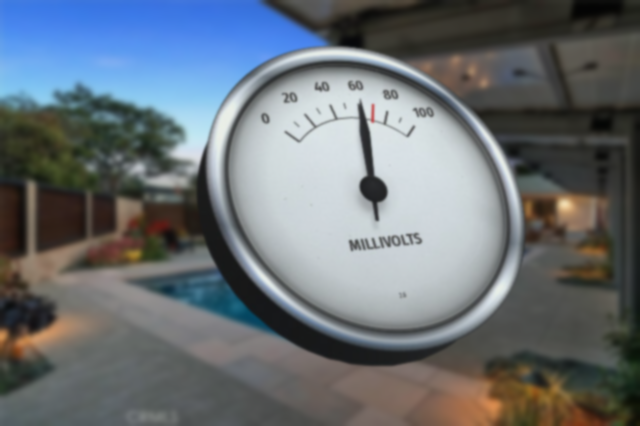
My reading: 60
